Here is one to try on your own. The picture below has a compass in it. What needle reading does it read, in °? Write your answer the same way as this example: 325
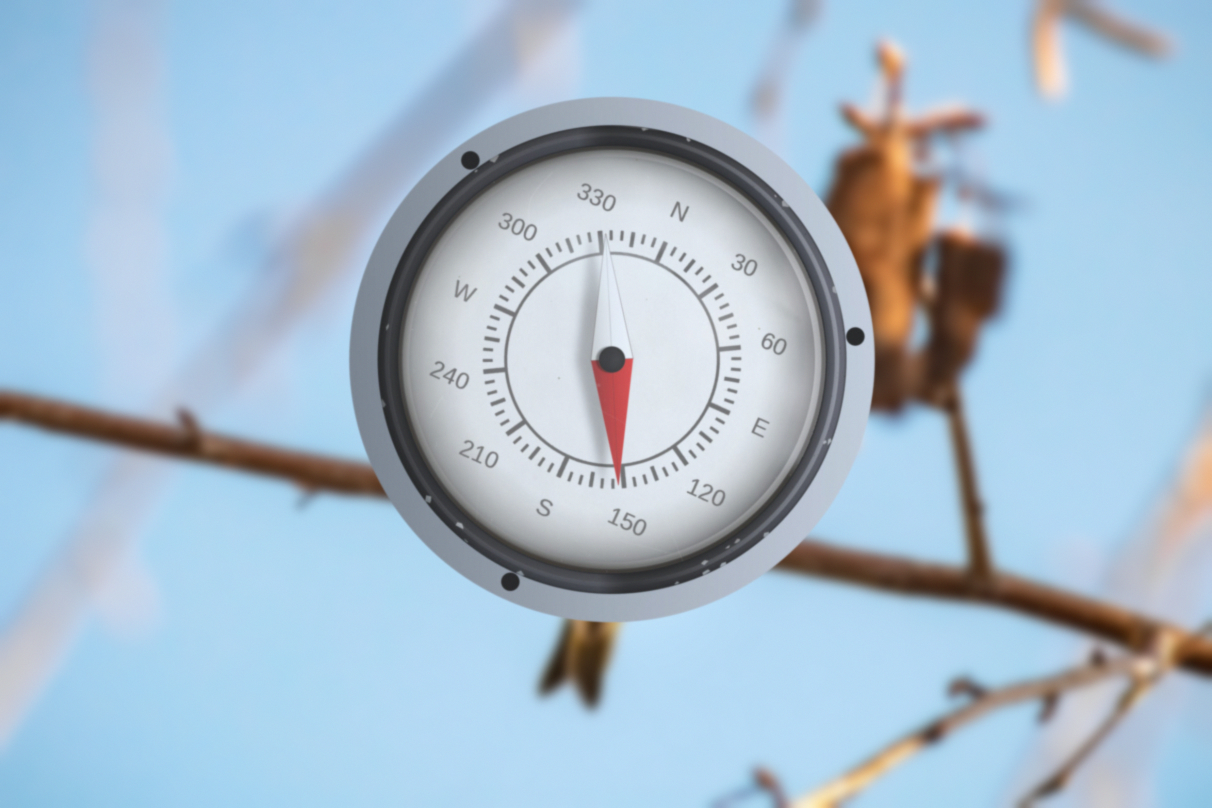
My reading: 152.5
